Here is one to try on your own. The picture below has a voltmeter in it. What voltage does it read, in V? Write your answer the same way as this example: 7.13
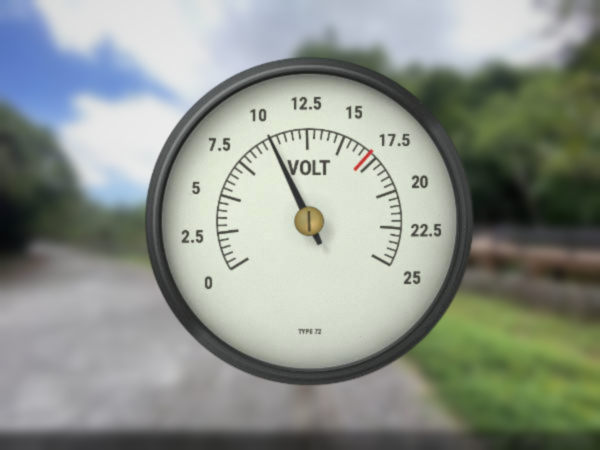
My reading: 10
